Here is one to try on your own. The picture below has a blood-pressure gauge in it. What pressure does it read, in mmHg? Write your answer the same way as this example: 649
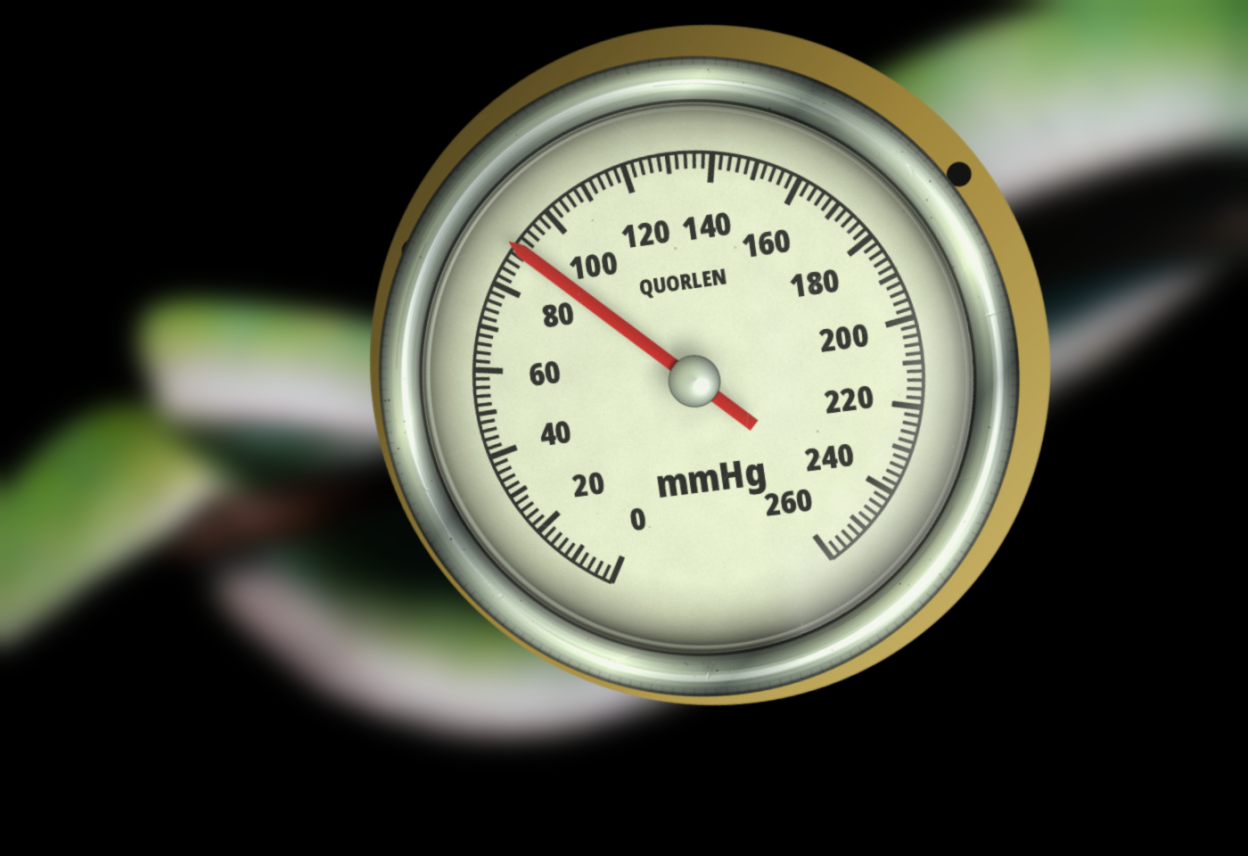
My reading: 90
